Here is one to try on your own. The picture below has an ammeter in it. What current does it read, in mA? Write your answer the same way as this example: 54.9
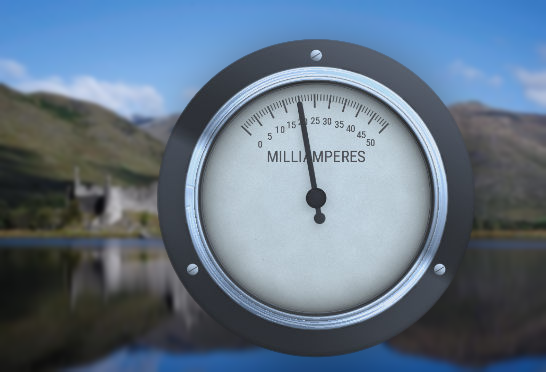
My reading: 20
